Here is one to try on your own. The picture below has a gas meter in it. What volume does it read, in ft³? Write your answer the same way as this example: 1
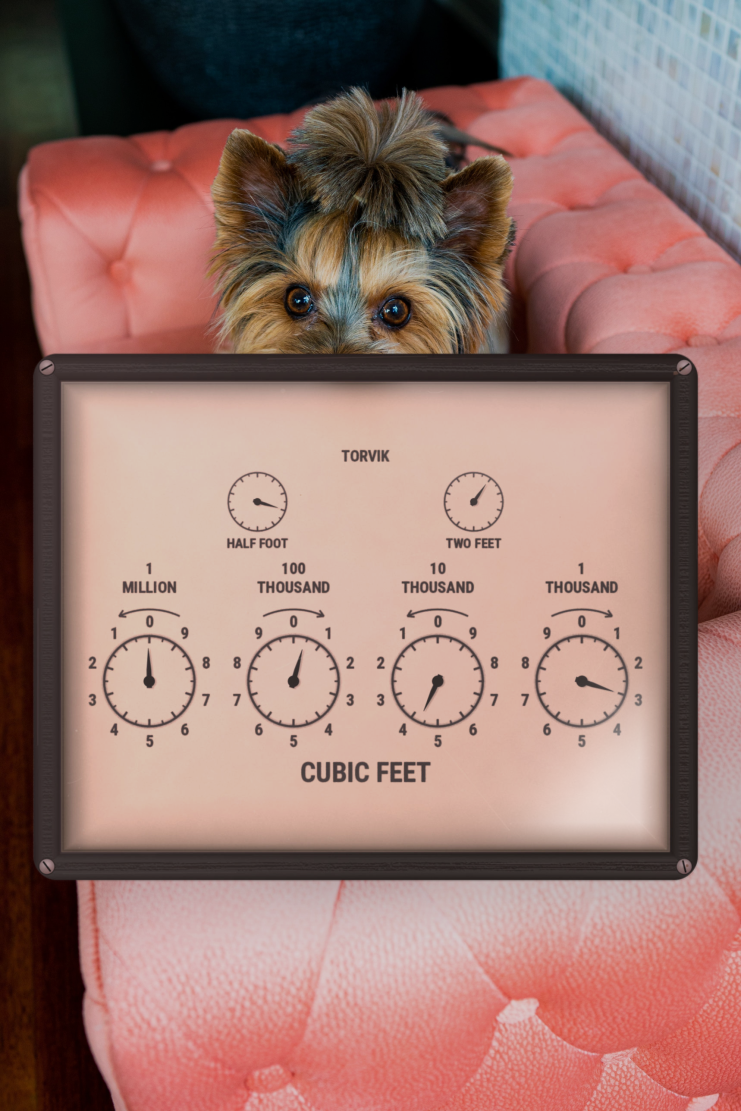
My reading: 4300
